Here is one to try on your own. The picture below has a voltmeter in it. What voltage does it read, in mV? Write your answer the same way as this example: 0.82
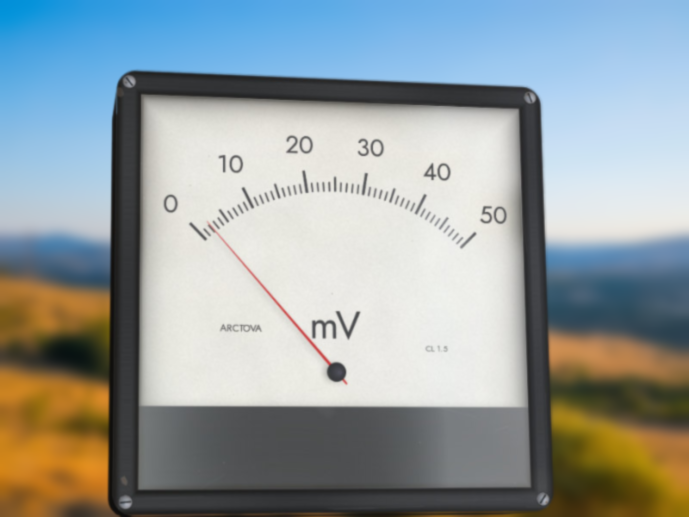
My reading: 2
